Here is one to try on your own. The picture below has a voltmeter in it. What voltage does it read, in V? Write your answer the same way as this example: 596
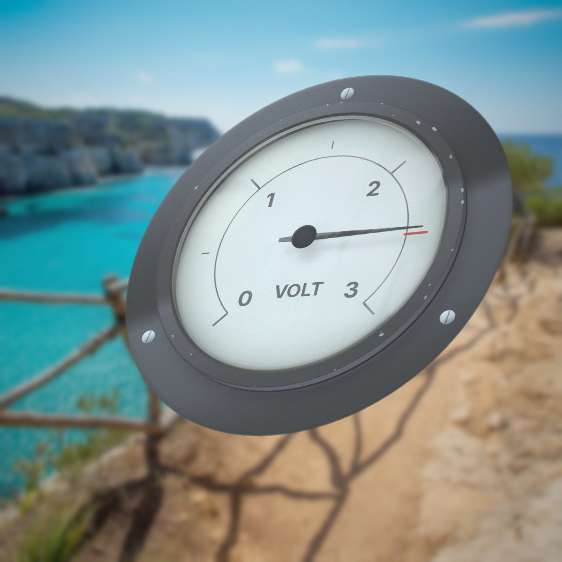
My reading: 2.5
